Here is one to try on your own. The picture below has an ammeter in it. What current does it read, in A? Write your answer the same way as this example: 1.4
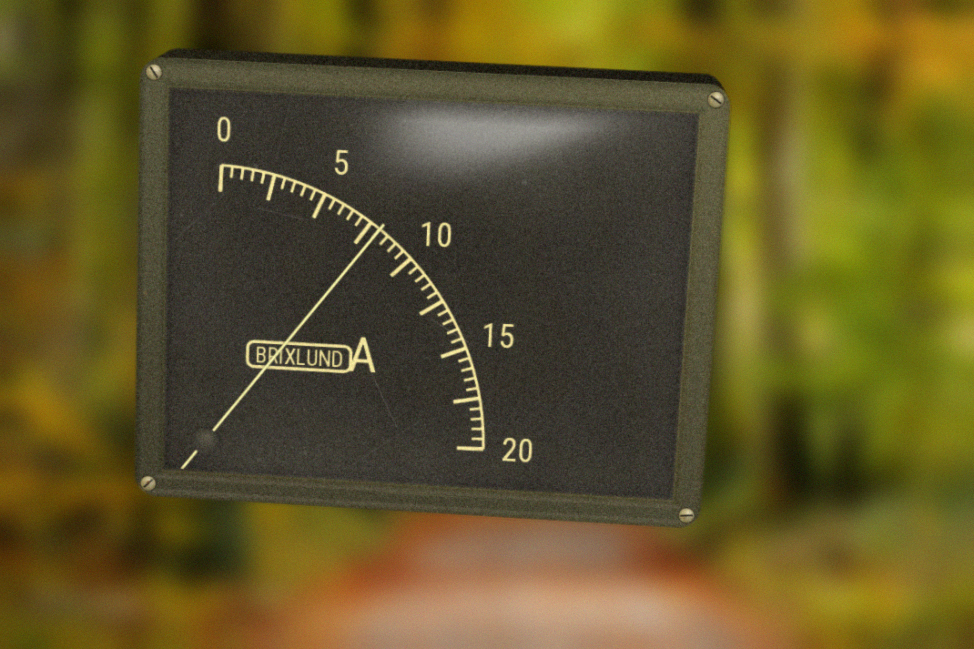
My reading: 8
